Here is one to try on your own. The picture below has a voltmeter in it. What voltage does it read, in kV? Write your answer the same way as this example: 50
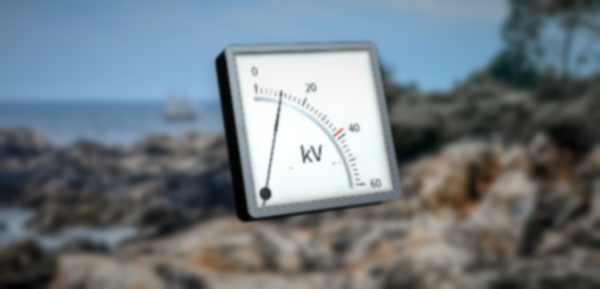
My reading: 10
